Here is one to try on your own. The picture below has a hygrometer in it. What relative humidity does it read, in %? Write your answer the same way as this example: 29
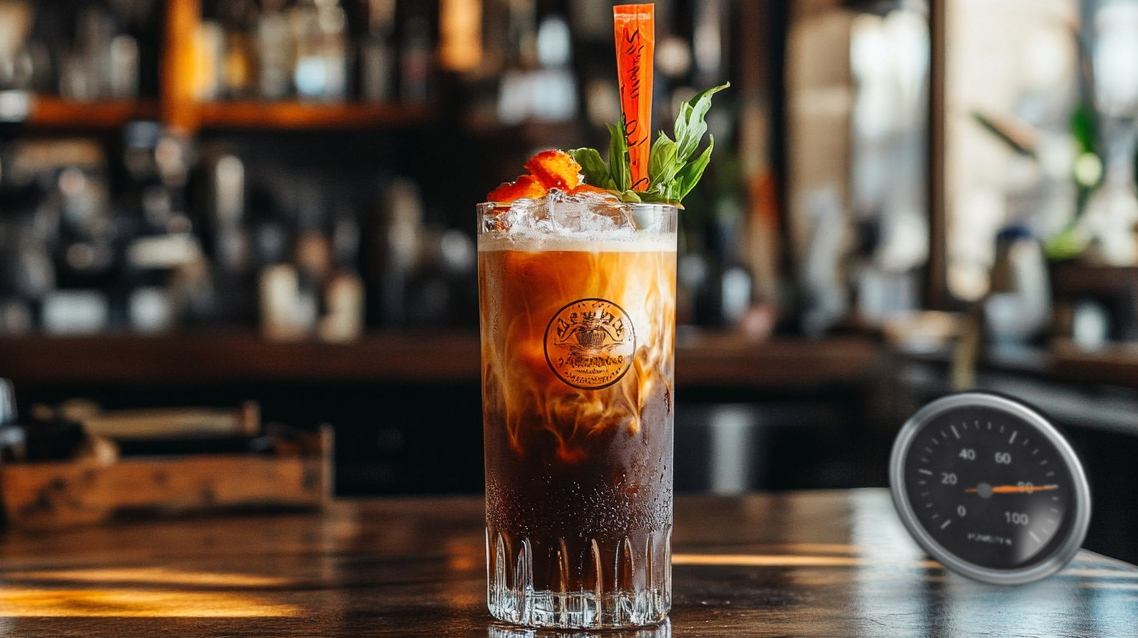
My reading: 80
